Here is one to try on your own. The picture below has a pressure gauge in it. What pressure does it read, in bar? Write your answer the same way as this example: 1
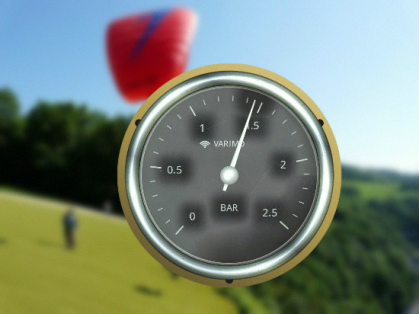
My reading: 1.45
